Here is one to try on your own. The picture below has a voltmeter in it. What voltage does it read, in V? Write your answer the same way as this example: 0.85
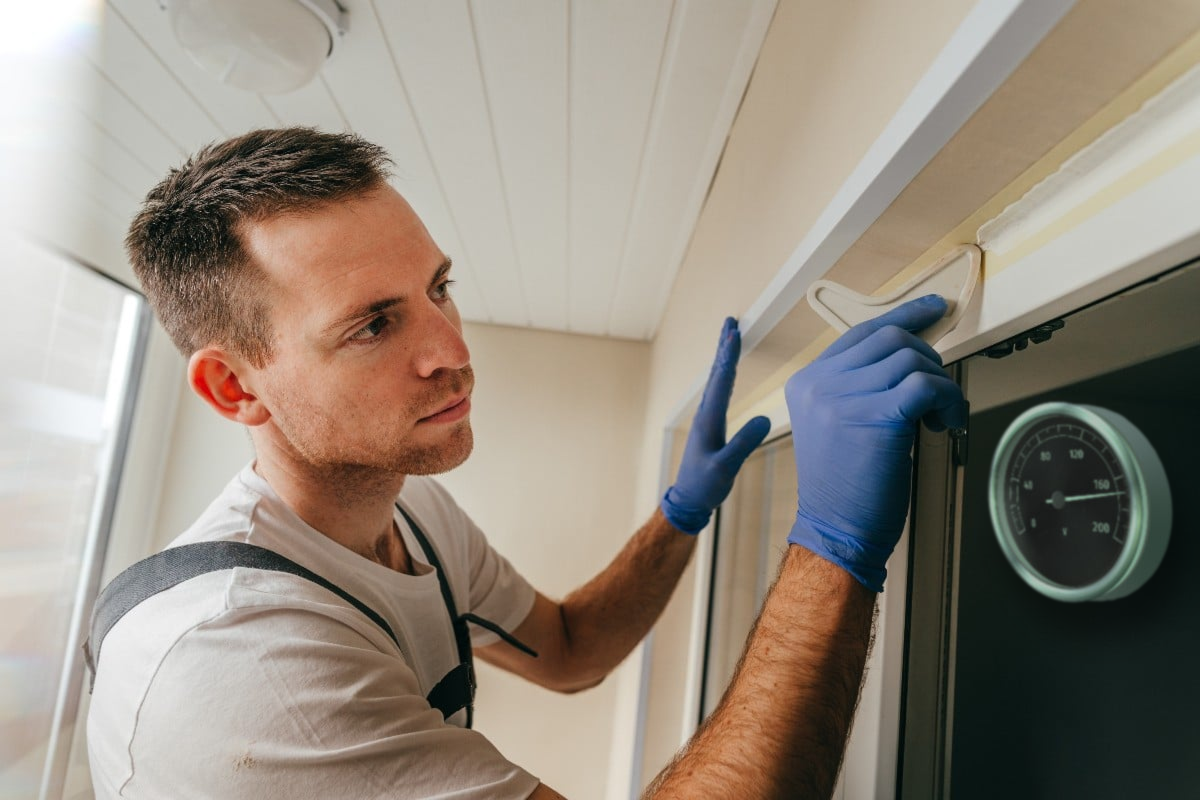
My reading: 170
